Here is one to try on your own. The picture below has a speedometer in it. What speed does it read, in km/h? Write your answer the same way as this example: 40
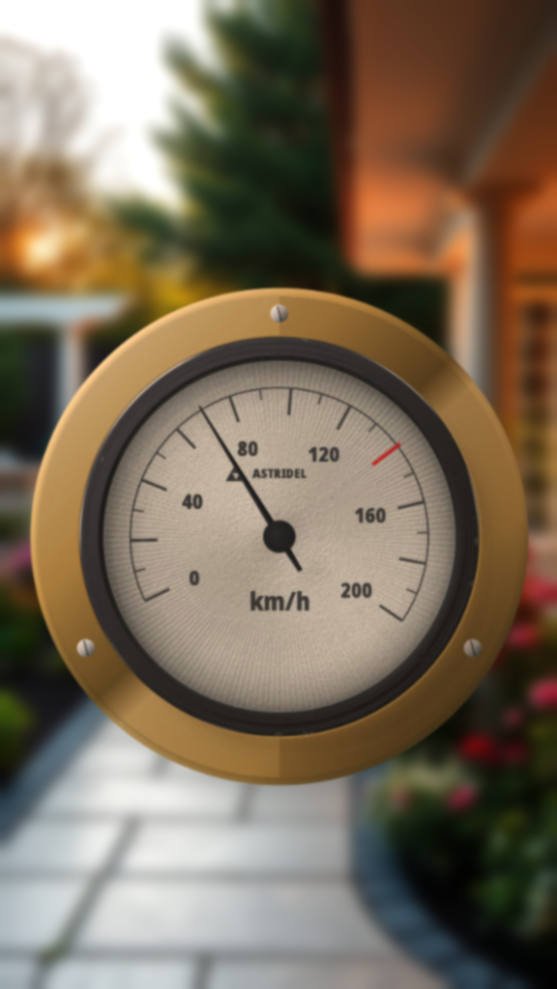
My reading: 70
